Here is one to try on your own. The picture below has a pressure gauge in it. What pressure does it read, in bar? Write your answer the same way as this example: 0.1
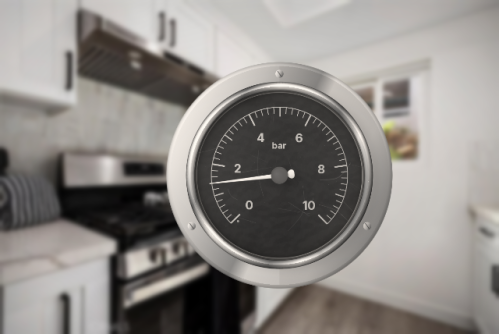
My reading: 1.4
